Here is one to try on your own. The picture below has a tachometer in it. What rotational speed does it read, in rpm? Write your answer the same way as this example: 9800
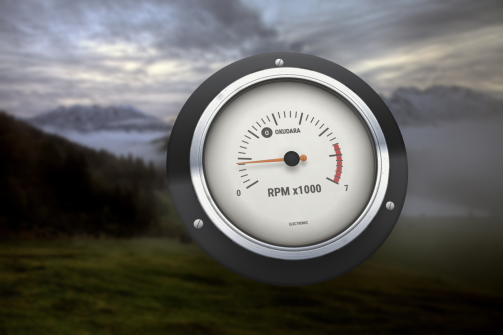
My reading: 800
